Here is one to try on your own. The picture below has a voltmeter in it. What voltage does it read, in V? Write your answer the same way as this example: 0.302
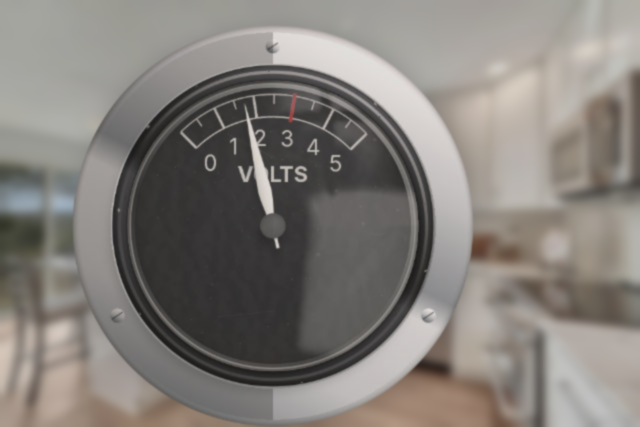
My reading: 1.75
